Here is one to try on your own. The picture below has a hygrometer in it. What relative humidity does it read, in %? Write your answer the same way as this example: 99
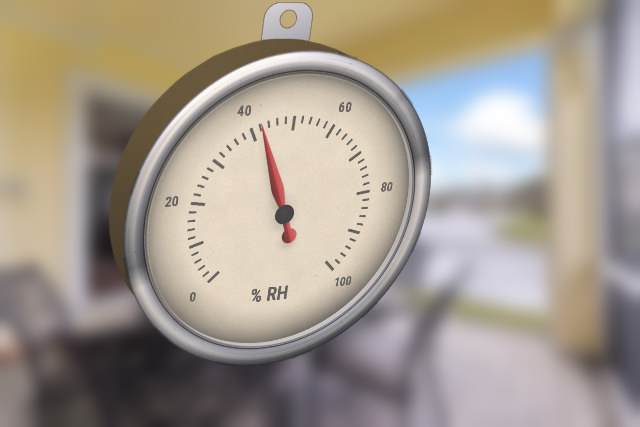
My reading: 42
